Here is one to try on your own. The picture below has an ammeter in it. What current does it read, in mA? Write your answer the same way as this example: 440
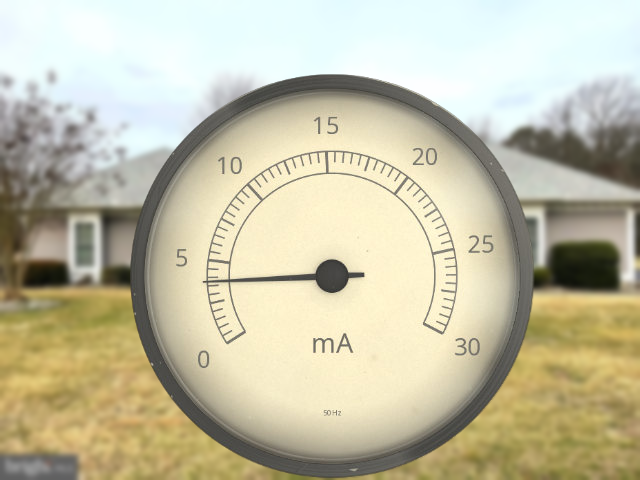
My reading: 3.75
